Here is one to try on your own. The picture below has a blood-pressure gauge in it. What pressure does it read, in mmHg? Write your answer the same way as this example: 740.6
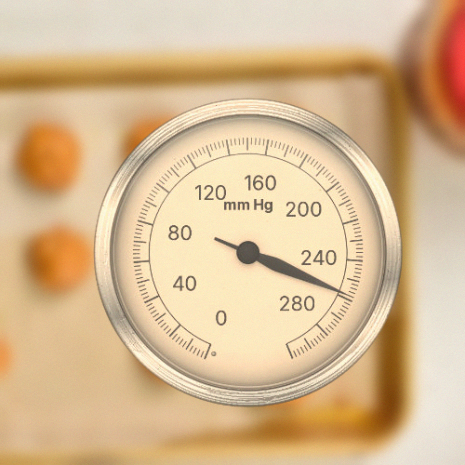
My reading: 258
